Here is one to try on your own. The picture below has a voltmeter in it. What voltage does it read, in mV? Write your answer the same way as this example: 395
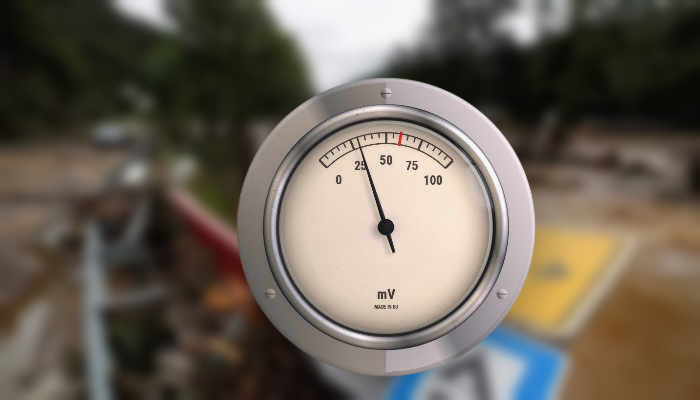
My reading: 30
